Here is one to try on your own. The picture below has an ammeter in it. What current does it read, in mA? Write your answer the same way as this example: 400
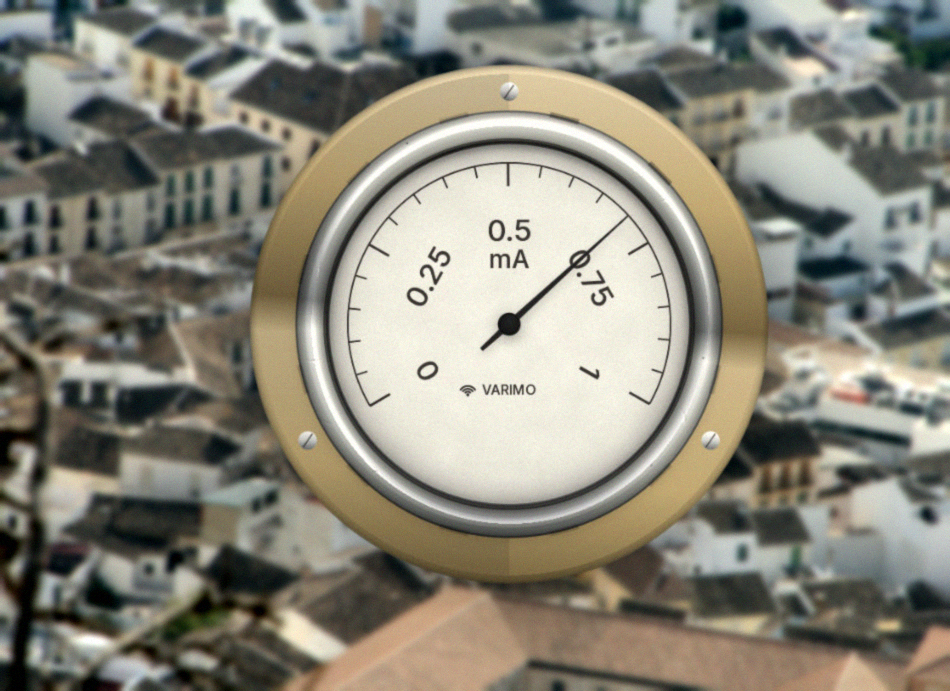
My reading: 0.7
